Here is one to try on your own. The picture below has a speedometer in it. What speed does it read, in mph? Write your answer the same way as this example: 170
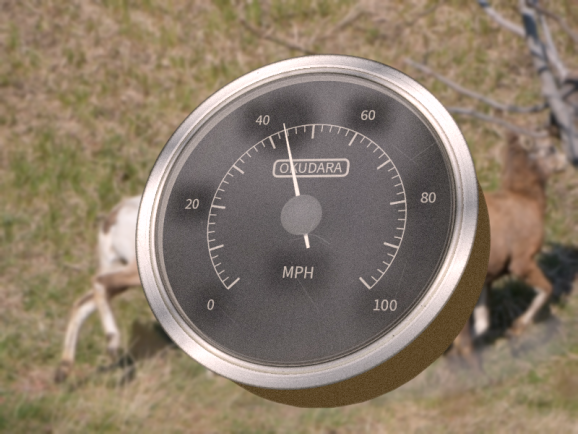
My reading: 44
